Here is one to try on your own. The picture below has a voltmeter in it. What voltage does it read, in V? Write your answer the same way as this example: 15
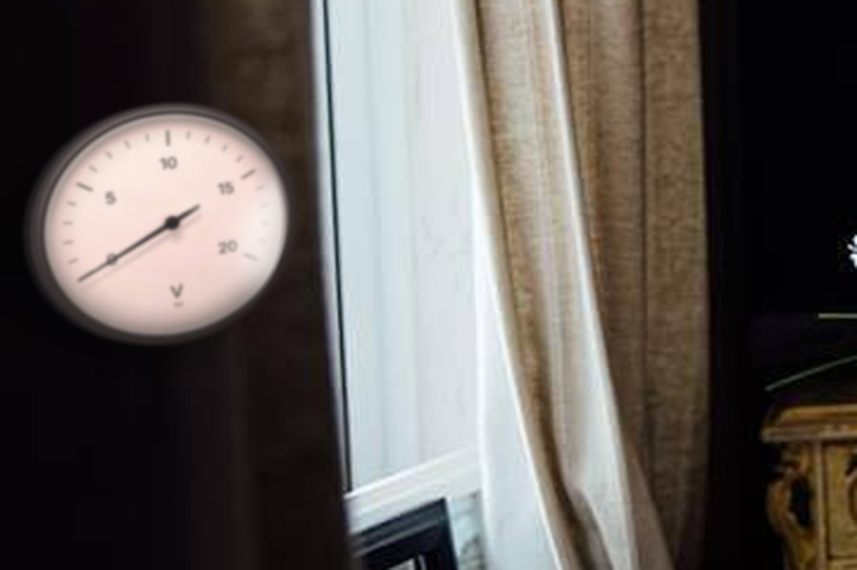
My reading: 0
